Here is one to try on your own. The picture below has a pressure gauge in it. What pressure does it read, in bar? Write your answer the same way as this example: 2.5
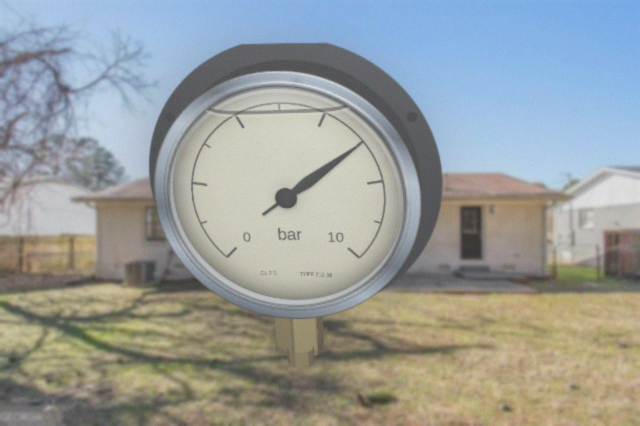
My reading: 7
